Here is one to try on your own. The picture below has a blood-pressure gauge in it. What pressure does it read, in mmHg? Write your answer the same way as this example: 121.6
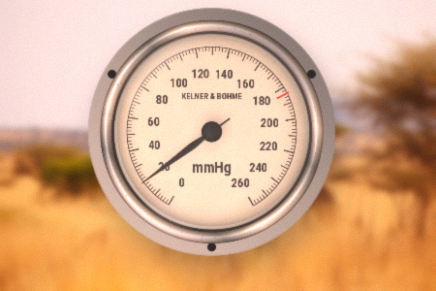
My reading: 20
